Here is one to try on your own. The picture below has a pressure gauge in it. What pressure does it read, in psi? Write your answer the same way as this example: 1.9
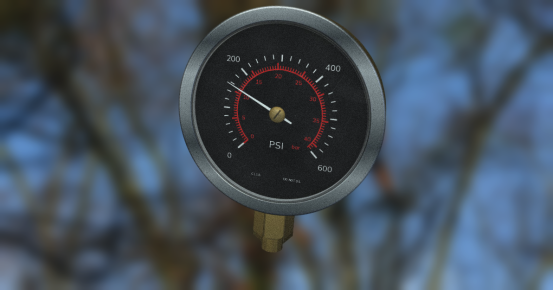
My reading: 160
